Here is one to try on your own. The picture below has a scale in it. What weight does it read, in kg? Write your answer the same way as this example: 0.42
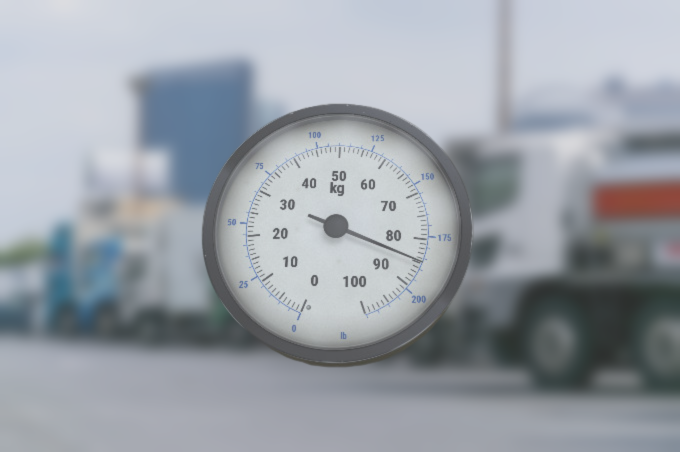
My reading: 85
